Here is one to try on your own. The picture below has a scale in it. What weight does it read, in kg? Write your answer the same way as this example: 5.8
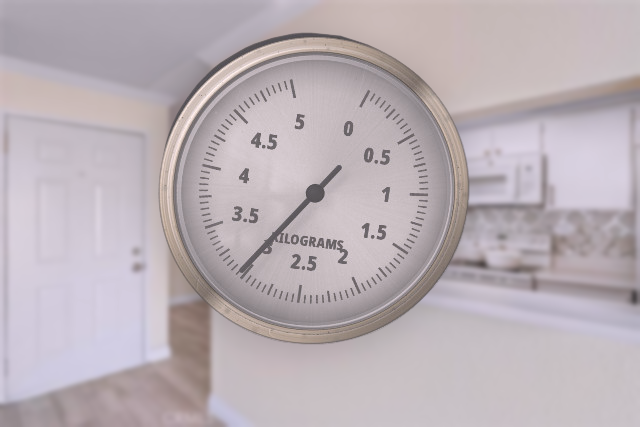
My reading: 3.05
